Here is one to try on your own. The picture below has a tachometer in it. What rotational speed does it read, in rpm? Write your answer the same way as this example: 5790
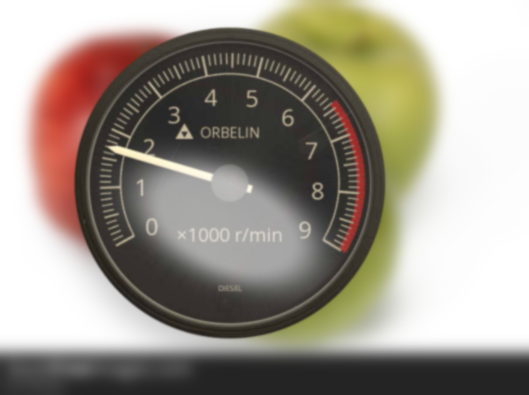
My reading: 1700
